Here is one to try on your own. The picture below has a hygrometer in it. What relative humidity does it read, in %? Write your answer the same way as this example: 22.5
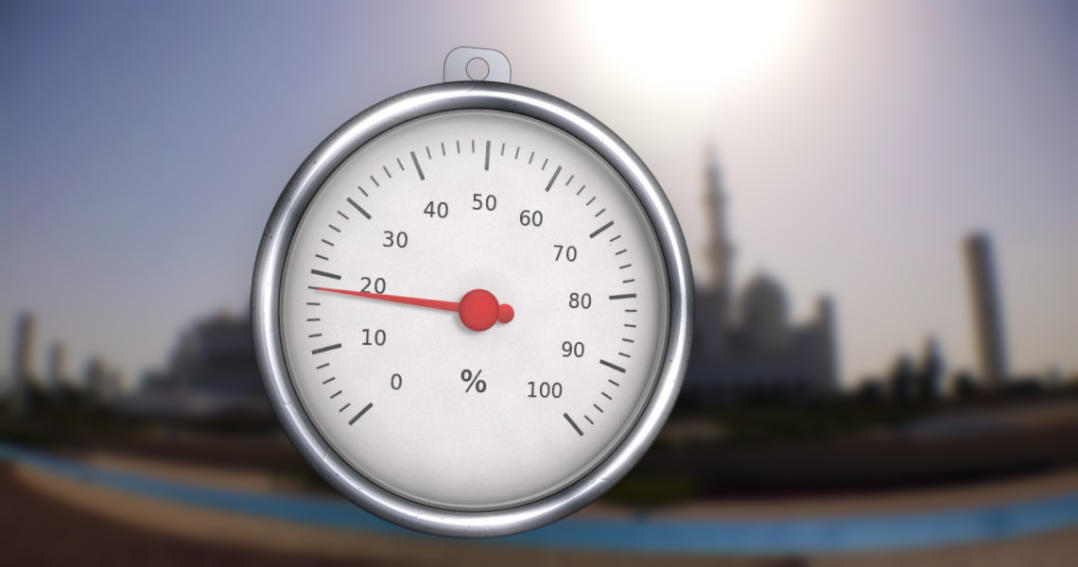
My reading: 18
